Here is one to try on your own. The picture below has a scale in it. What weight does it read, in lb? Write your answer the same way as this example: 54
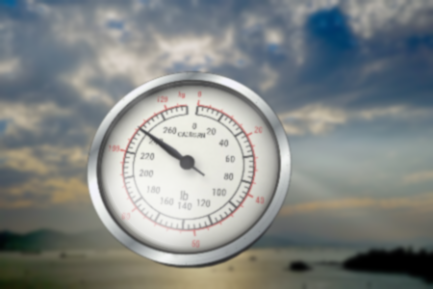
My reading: 240
